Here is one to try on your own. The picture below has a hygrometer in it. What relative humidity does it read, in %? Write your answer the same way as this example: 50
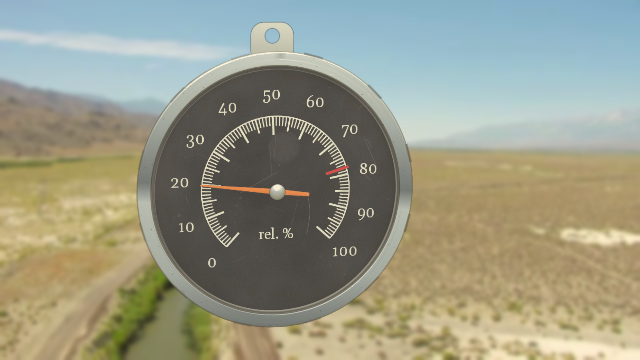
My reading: 20
